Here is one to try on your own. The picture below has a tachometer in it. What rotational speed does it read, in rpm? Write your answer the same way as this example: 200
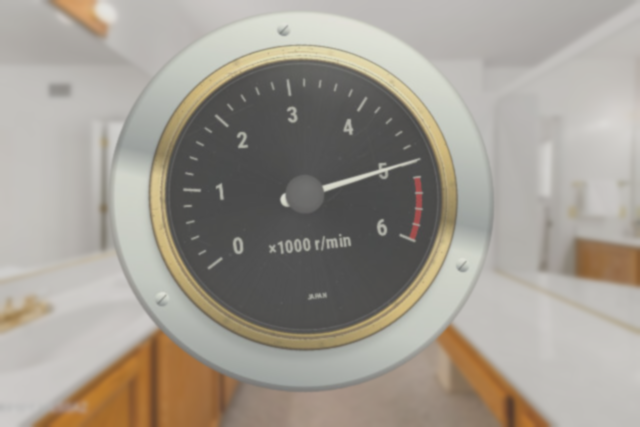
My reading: 5000
